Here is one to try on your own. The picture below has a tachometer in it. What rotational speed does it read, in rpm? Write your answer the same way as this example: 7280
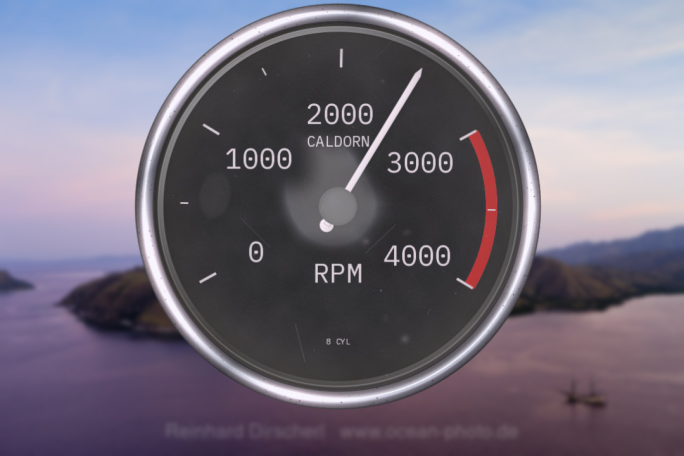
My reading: 2500
